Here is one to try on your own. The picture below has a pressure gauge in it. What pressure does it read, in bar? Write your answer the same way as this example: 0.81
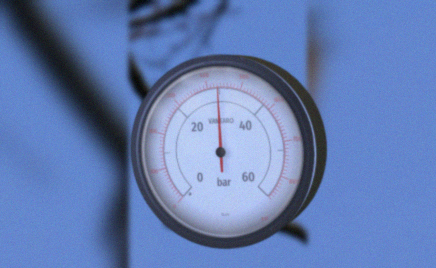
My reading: 30
